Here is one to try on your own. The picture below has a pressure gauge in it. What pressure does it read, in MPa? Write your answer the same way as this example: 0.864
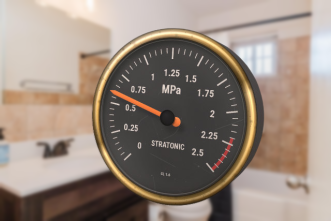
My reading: 0.6
